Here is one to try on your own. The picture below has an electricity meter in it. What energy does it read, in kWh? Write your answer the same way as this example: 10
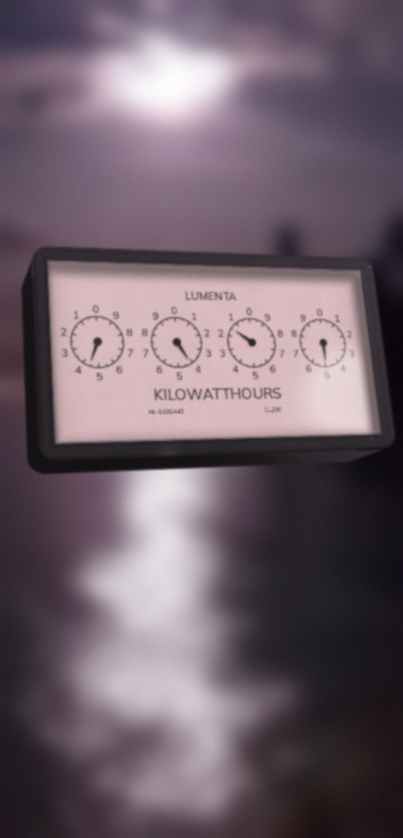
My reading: 4415
